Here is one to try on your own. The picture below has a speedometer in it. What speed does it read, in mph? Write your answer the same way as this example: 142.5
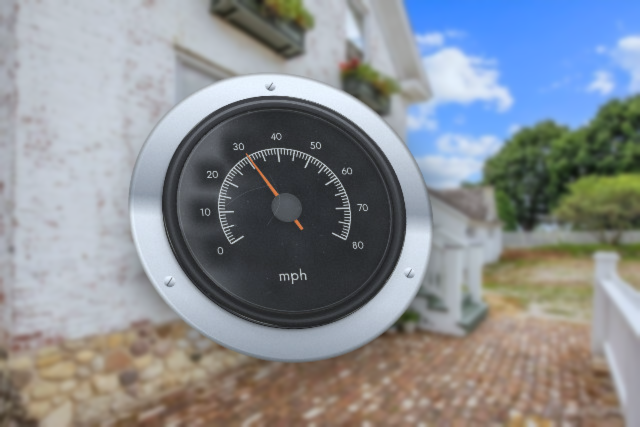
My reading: 30
